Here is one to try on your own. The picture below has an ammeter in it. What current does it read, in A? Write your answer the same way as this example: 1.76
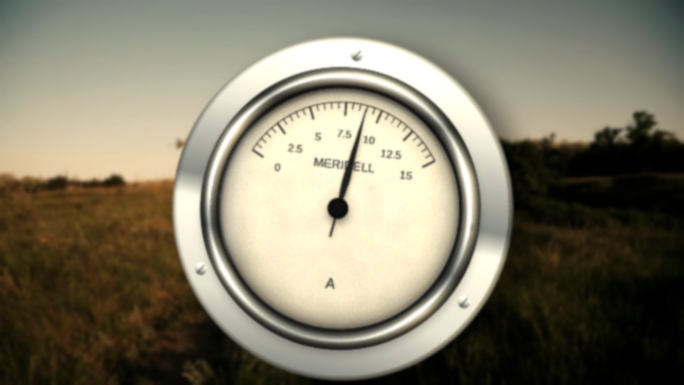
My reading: 9
